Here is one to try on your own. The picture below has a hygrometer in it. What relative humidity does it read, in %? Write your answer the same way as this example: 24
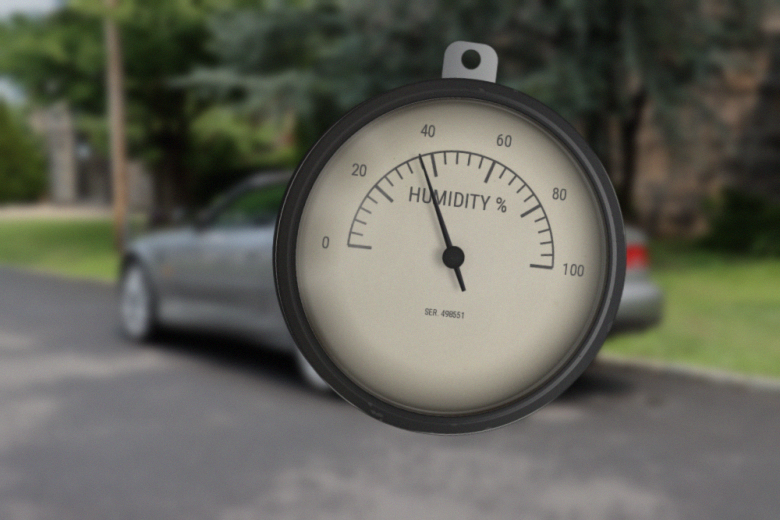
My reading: 36
